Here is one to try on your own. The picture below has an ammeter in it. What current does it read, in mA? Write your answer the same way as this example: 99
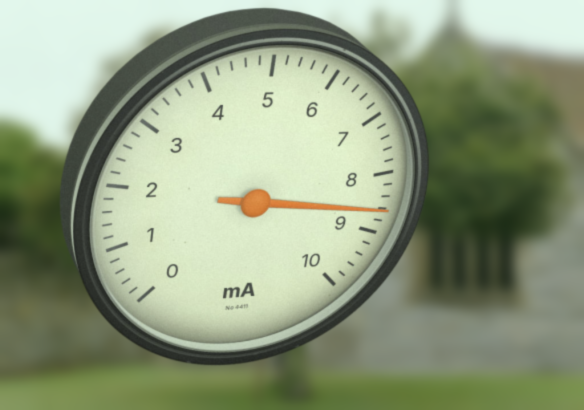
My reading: 8.6
